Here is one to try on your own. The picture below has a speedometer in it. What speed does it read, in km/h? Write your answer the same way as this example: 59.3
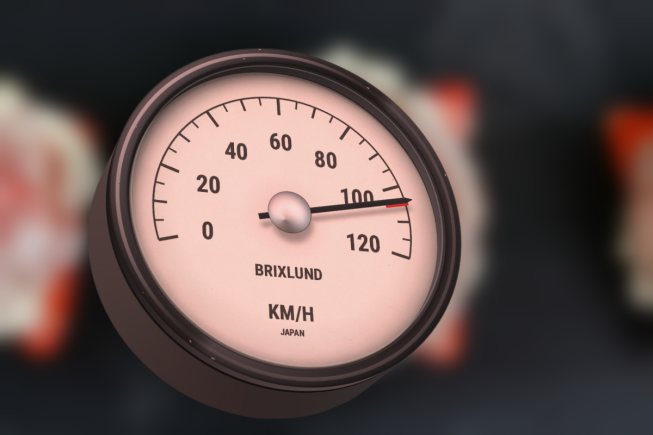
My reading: 105
